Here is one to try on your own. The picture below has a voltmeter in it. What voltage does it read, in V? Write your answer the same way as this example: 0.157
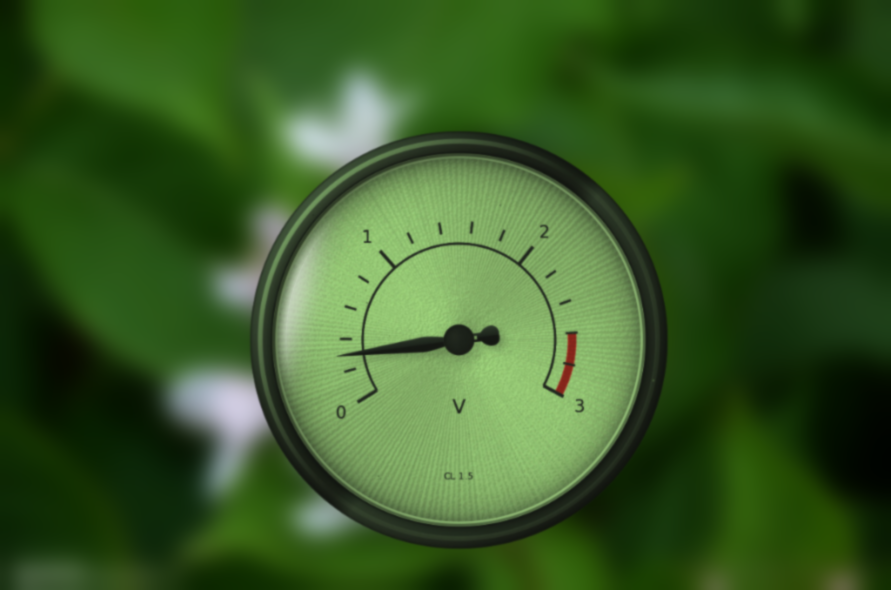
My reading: 0.3
